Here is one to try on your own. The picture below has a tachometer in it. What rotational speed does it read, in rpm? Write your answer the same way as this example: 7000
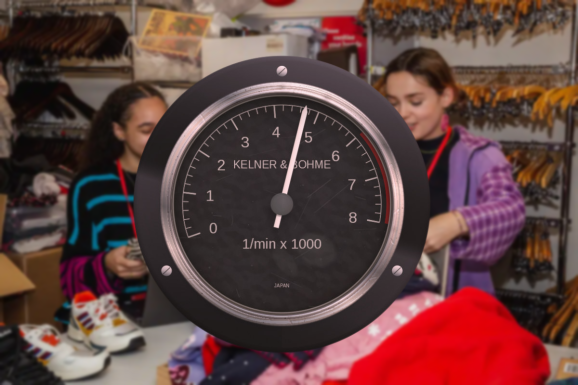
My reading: 4700
